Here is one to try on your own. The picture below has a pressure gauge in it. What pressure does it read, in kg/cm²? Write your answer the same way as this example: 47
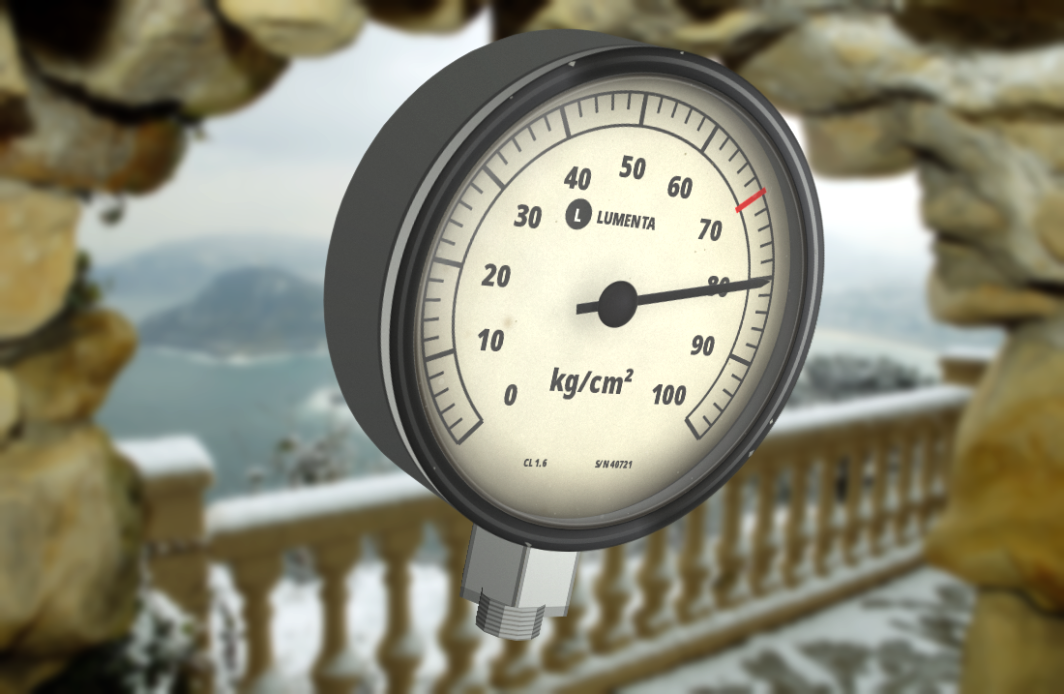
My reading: 80
